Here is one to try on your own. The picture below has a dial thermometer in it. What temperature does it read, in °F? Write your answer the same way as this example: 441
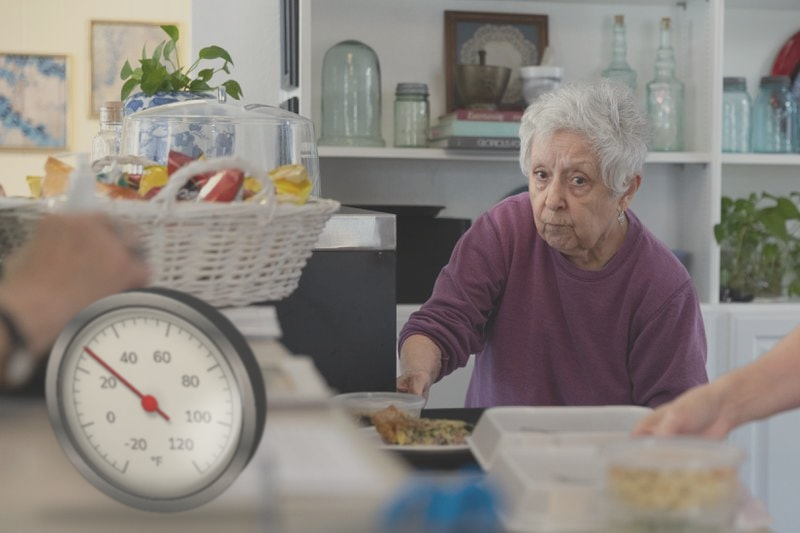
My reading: 28
